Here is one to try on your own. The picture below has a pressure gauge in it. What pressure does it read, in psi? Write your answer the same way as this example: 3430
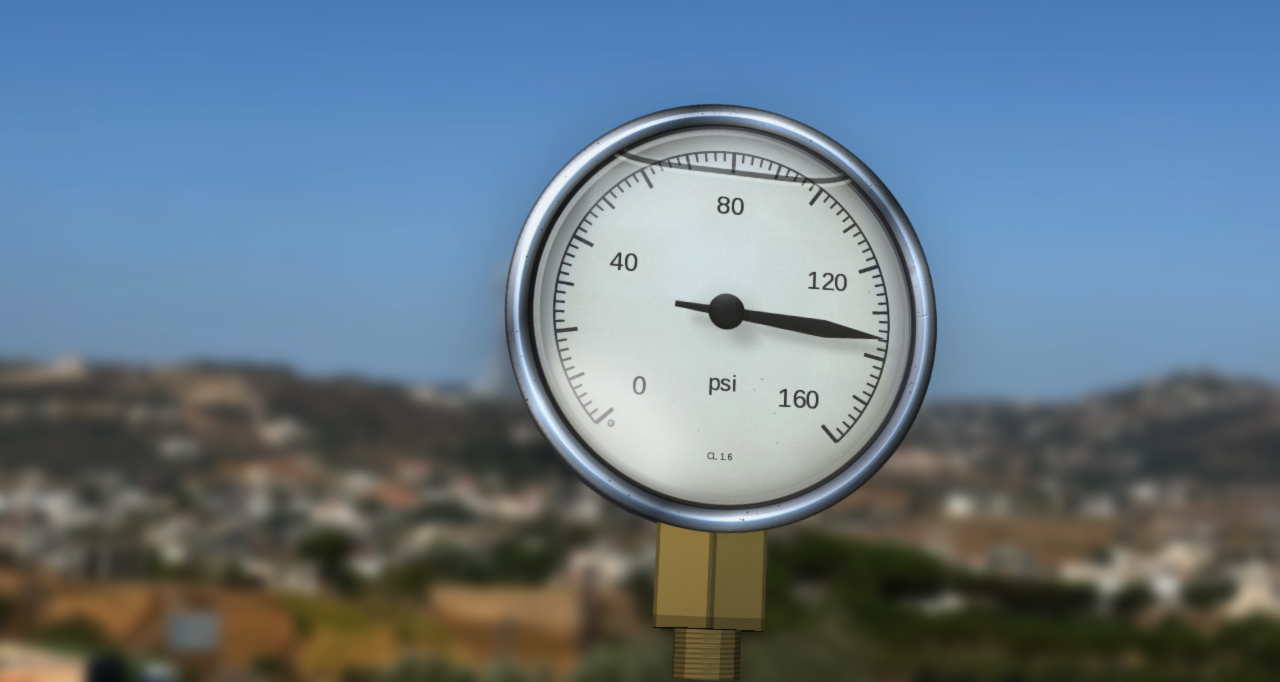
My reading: 136
